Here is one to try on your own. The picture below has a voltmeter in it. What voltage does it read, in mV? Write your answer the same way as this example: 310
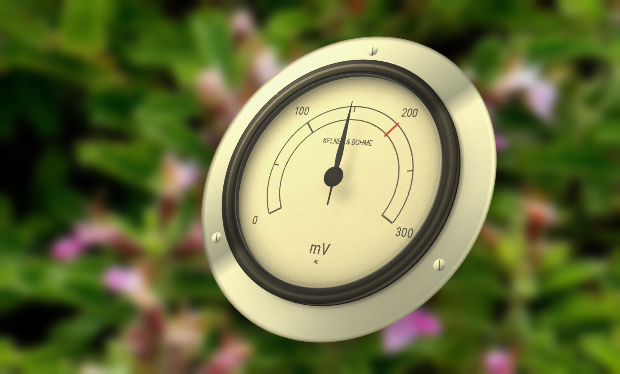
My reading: 150
